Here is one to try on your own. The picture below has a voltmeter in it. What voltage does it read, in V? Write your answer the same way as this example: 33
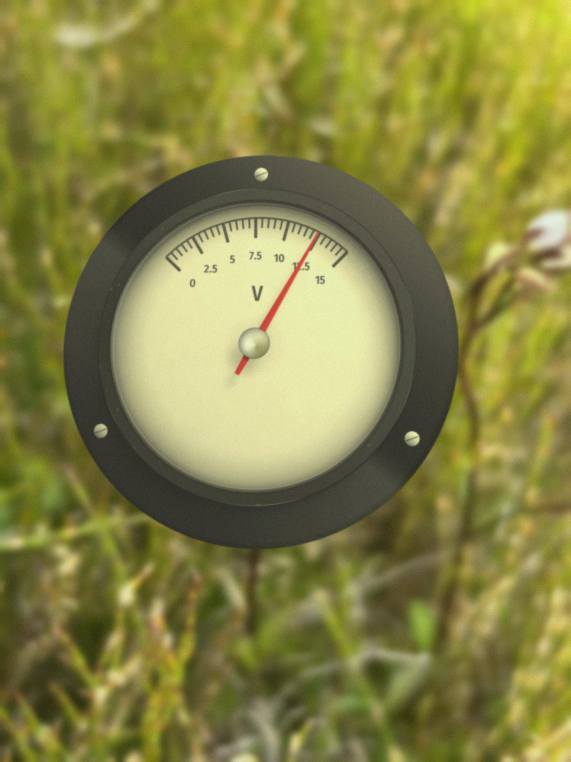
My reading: 12.5
